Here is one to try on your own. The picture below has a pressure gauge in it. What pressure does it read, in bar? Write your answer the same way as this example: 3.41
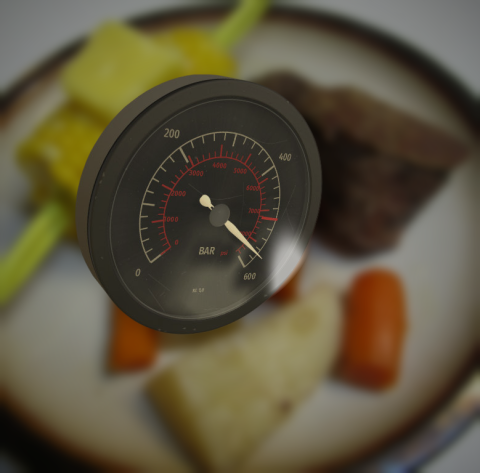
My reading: 570
